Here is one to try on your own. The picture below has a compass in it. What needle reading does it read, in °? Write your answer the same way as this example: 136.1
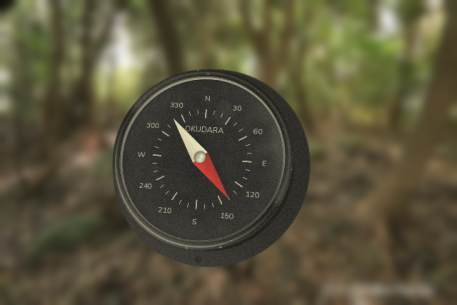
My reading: 140
